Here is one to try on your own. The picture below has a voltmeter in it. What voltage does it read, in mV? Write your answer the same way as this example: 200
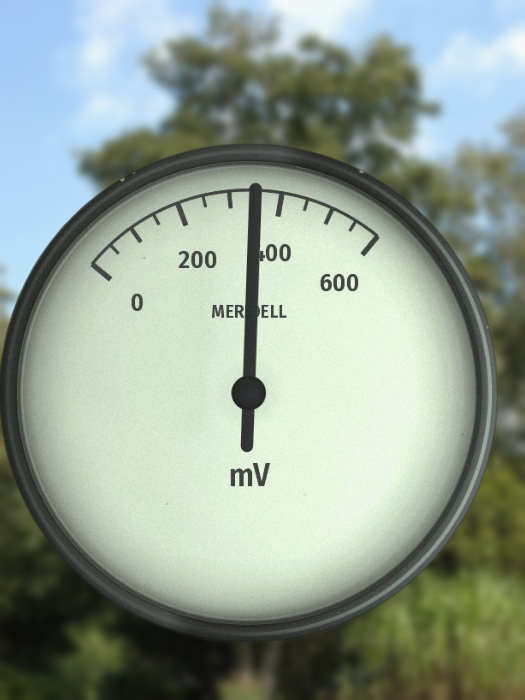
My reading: 350
